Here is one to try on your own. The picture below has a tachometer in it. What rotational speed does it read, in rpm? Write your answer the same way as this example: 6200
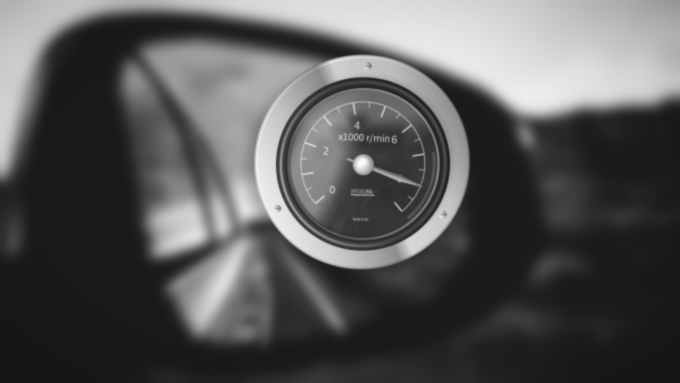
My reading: 8000
